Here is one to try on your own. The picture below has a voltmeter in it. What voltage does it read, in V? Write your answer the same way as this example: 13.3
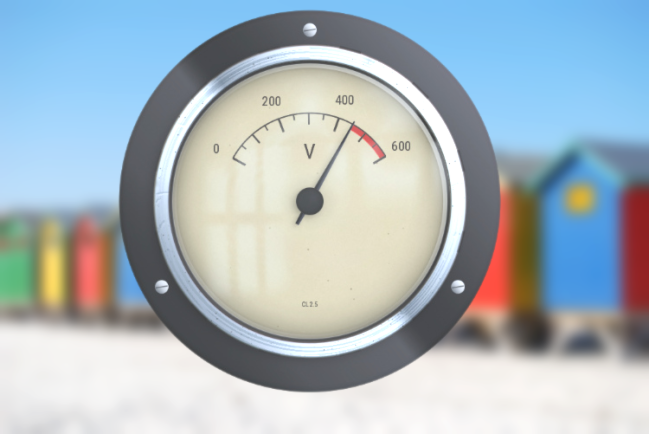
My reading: 450
